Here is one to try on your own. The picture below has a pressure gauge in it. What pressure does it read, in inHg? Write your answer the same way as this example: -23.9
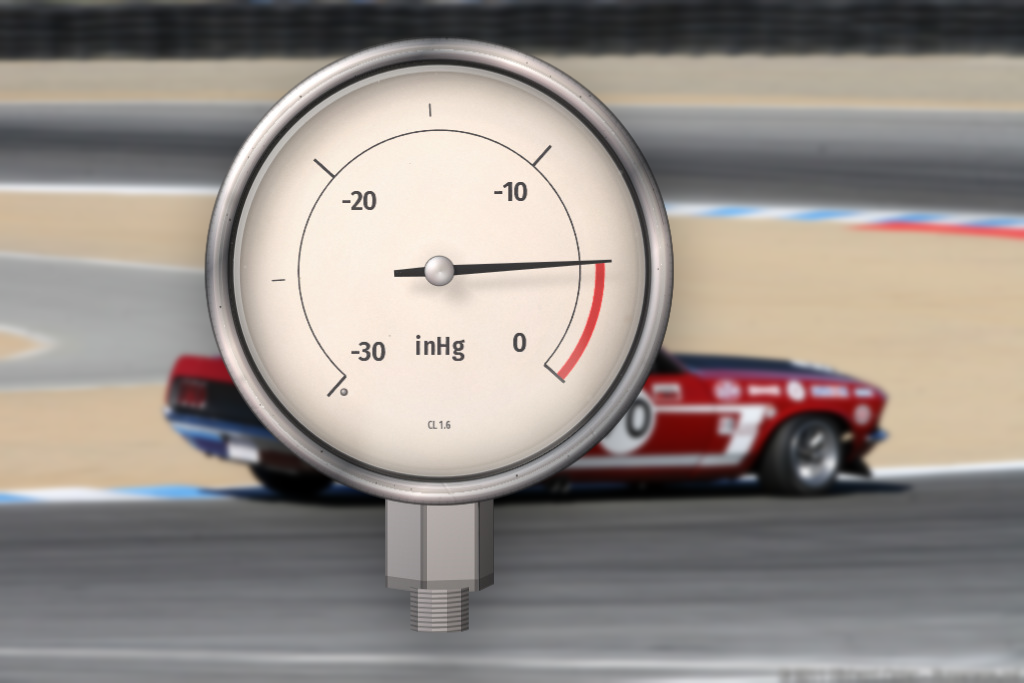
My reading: -5
